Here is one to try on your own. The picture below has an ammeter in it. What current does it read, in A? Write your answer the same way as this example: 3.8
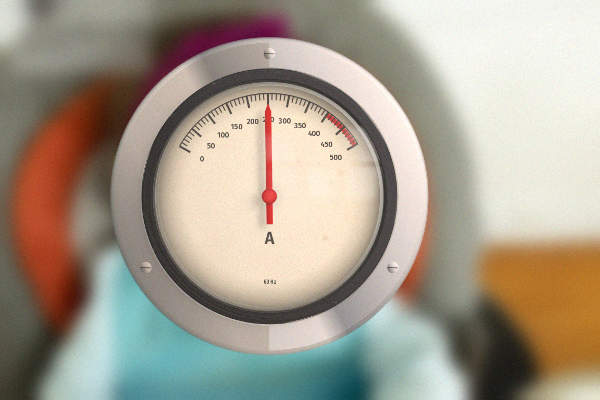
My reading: 250
